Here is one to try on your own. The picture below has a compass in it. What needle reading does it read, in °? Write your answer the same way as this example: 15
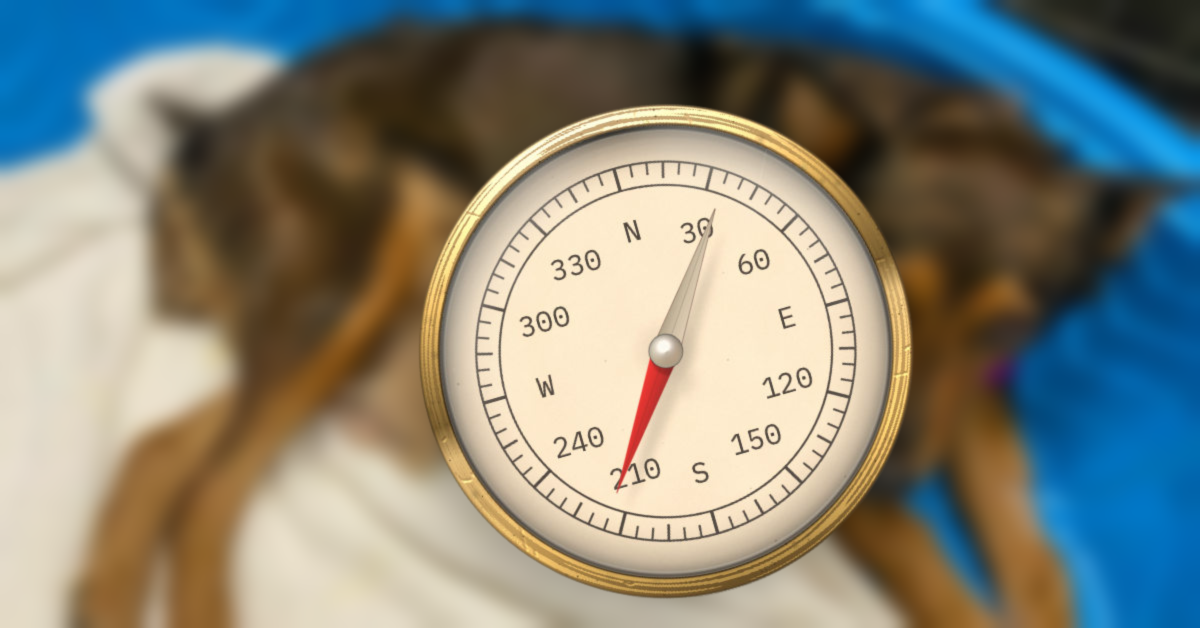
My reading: 215
